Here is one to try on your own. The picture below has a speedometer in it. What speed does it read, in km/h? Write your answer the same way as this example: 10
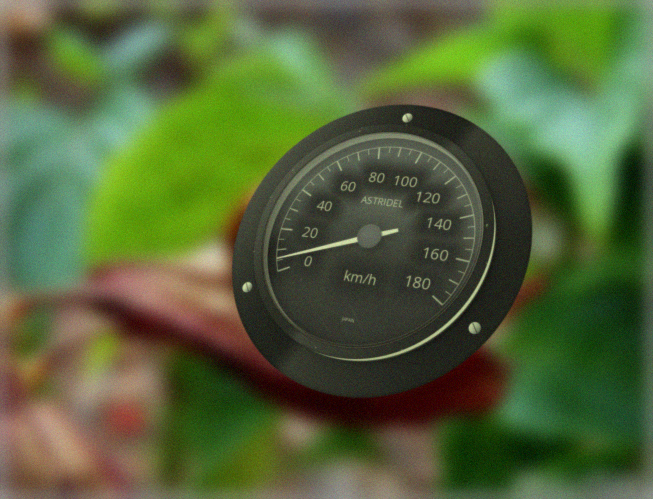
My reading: 5
